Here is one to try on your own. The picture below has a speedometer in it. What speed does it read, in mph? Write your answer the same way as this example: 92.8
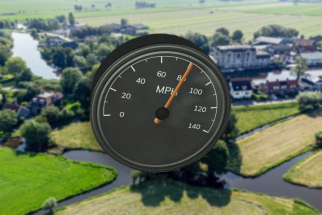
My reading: 80
